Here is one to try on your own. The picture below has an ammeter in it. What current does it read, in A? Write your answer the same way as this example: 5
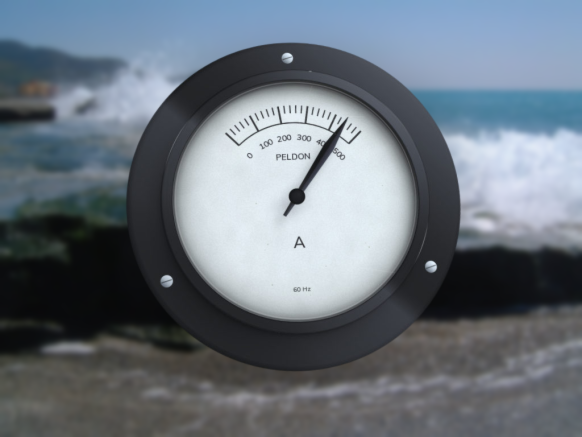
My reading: 440
